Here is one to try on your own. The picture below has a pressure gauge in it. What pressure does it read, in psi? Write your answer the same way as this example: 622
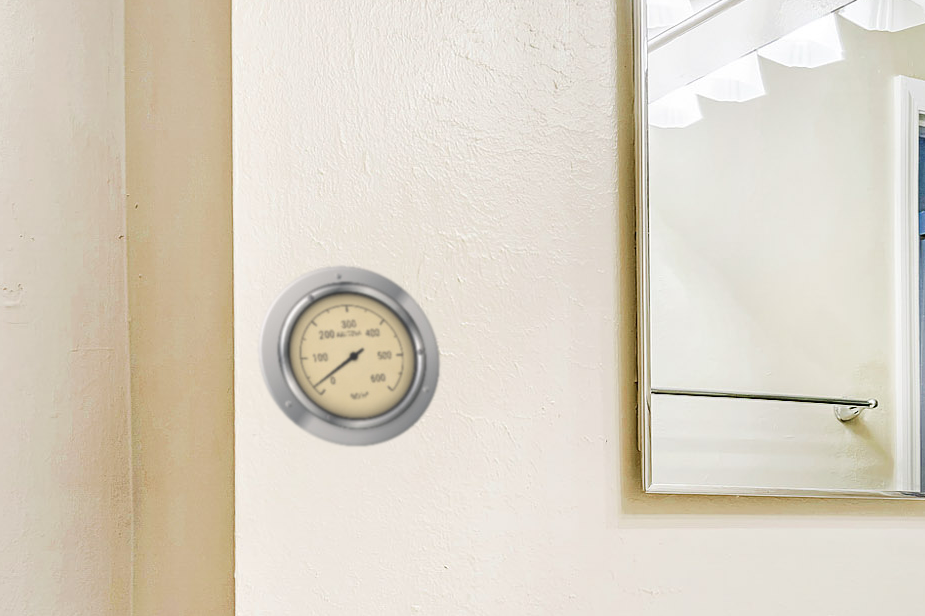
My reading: 25
